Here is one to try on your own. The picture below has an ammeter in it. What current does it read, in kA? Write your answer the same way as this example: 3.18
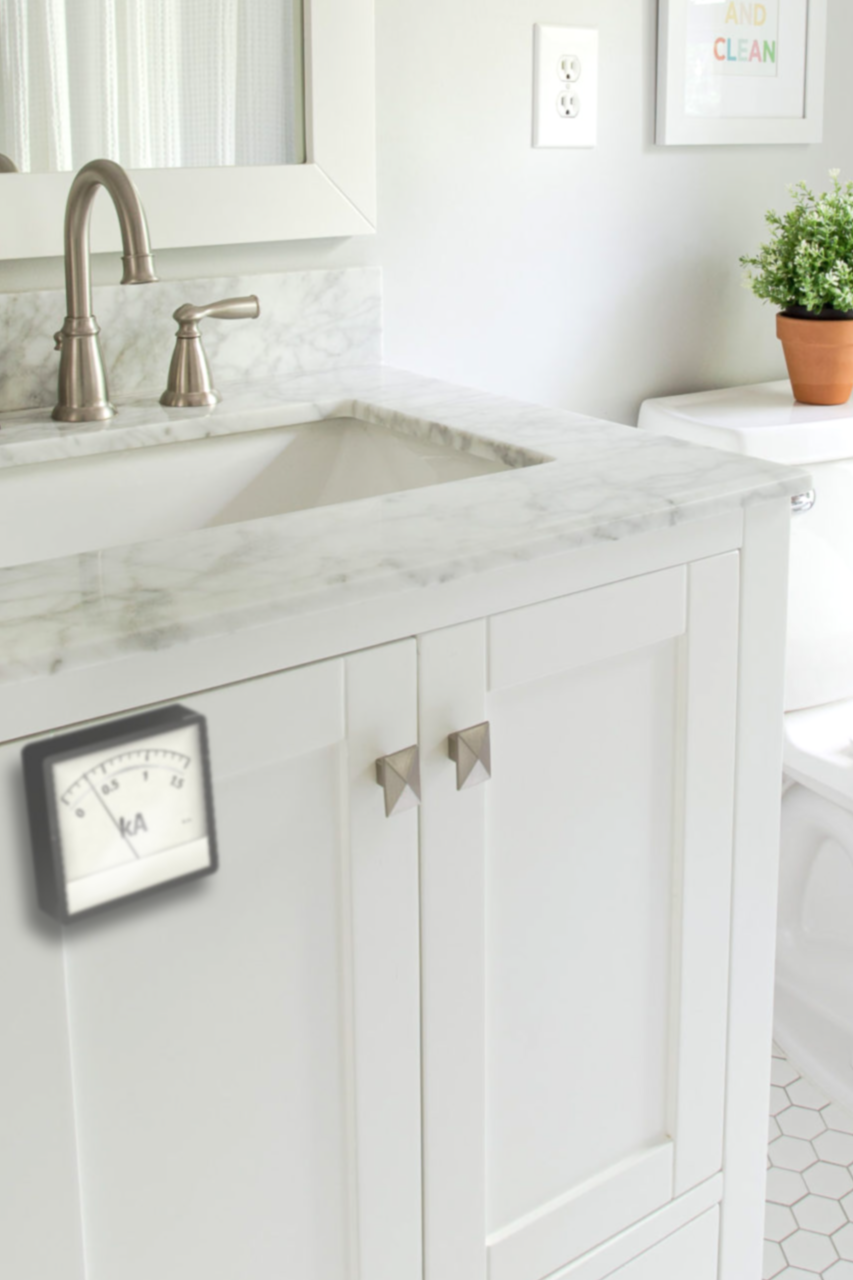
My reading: 0.3
